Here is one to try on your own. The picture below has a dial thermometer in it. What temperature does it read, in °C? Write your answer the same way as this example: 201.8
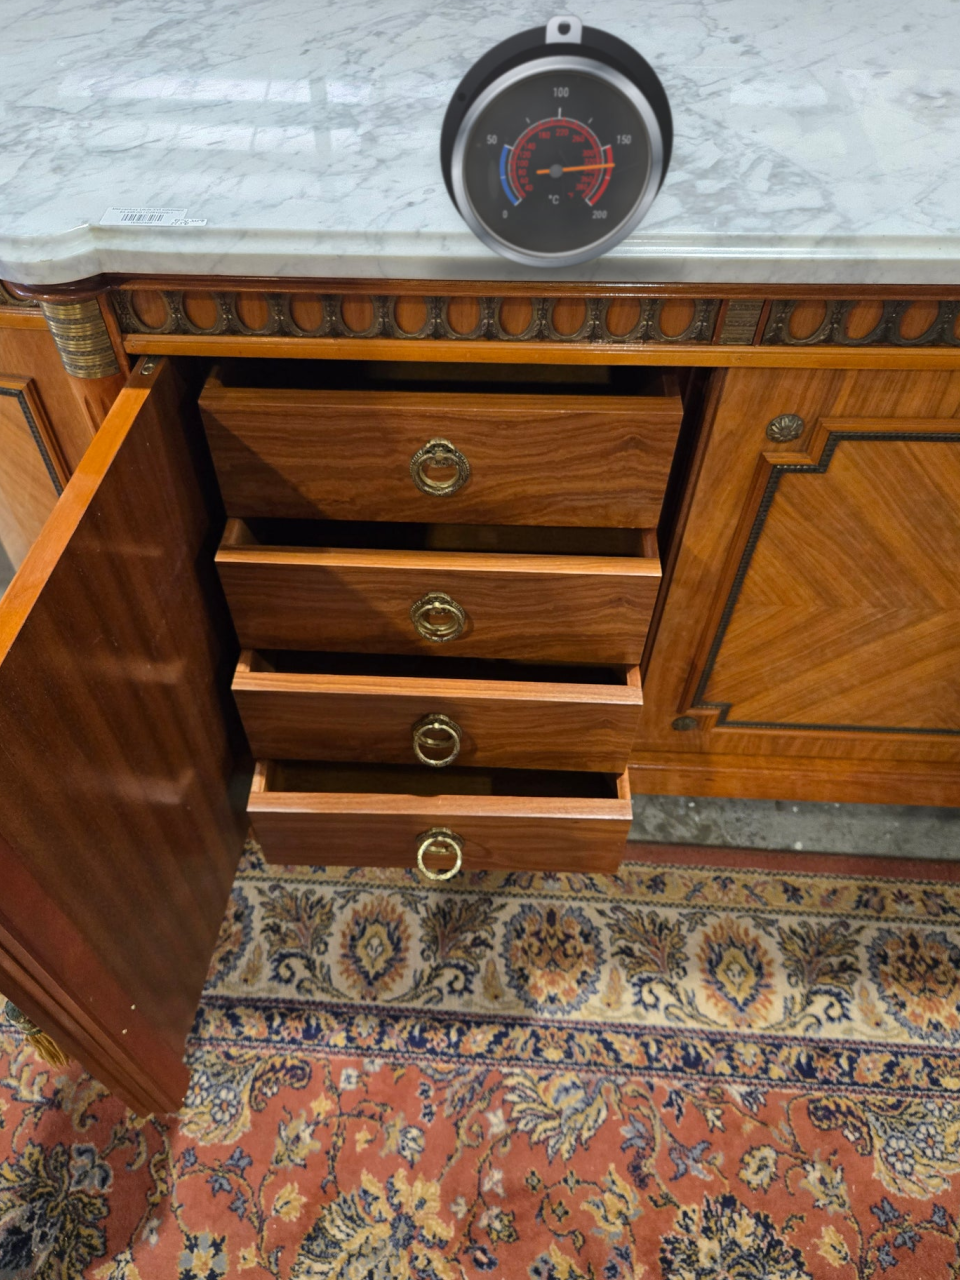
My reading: 162.5
